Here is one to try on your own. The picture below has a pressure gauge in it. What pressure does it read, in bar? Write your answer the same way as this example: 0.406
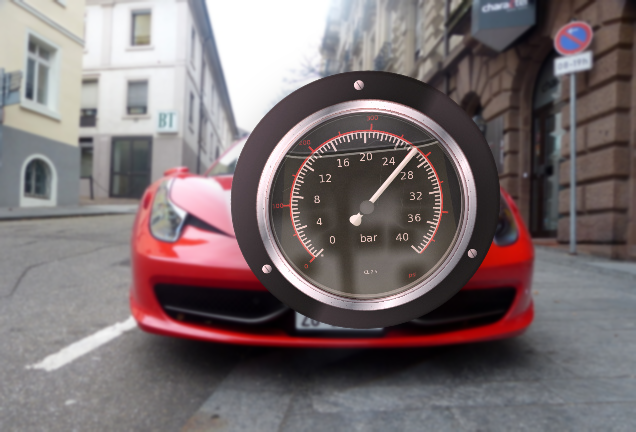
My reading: 26
